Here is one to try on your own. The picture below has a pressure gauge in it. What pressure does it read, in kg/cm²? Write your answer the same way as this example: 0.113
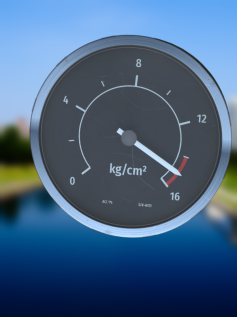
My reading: 15
